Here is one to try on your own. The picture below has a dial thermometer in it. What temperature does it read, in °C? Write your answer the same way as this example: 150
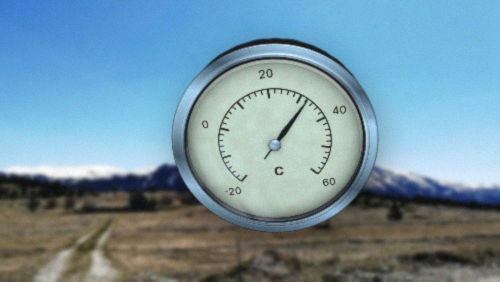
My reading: 32
